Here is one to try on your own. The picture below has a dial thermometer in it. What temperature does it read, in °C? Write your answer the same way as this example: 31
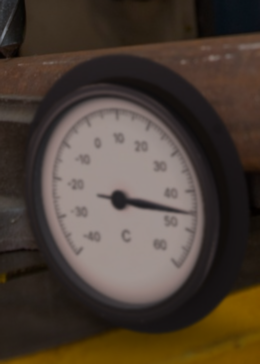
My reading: 45
